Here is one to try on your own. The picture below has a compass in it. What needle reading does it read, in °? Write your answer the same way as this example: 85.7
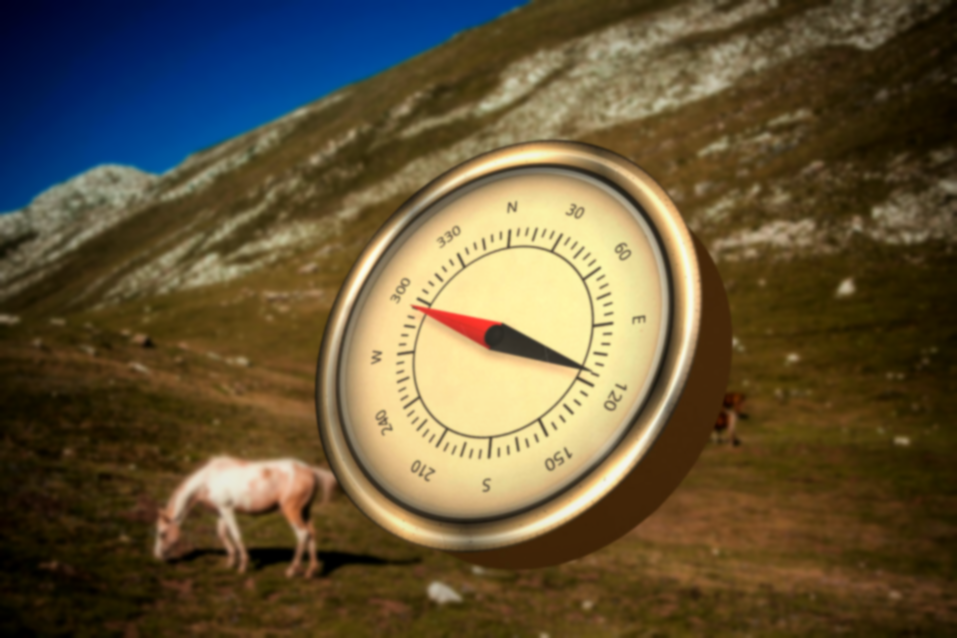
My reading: 295
